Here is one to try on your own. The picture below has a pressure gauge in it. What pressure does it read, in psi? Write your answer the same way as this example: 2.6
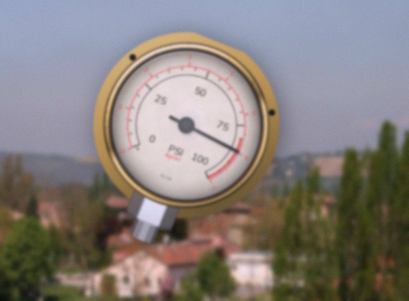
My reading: 85
